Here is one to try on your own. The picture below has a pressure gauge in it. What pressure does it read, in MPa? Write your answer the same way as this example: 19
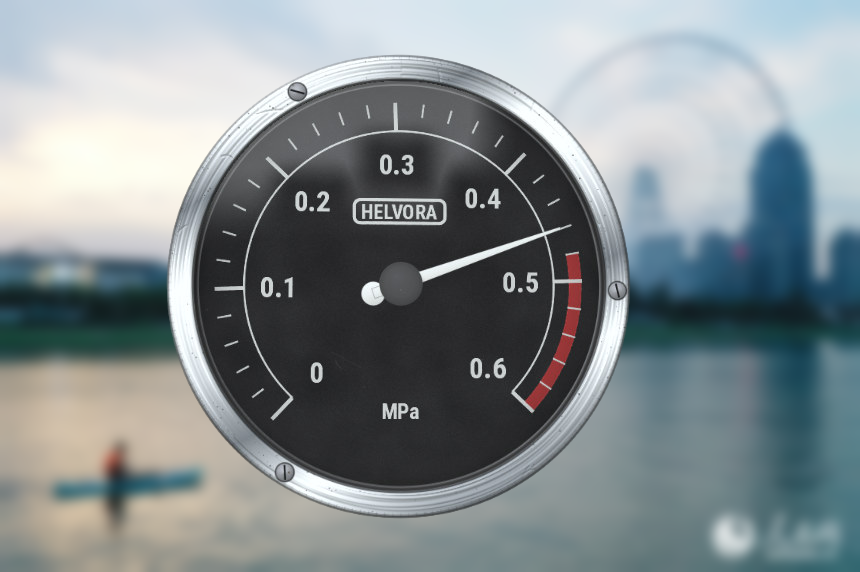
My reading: 0.46
